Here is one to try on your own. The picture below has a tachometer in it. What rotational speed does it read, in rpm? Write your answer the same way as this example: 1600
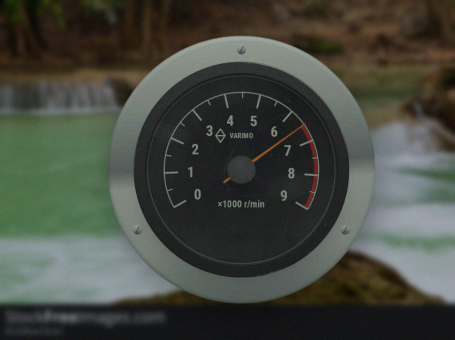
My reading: 6500
